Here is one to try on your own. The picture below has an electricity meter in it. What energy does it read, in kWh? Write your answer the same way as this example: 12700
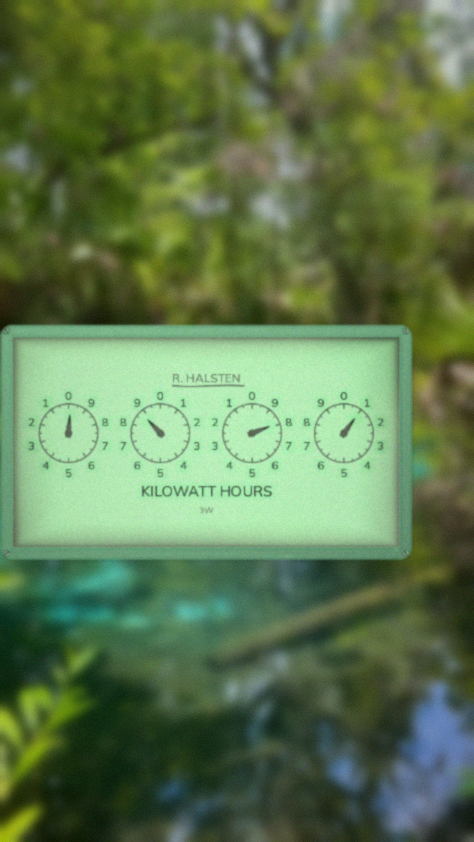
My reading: 9881
